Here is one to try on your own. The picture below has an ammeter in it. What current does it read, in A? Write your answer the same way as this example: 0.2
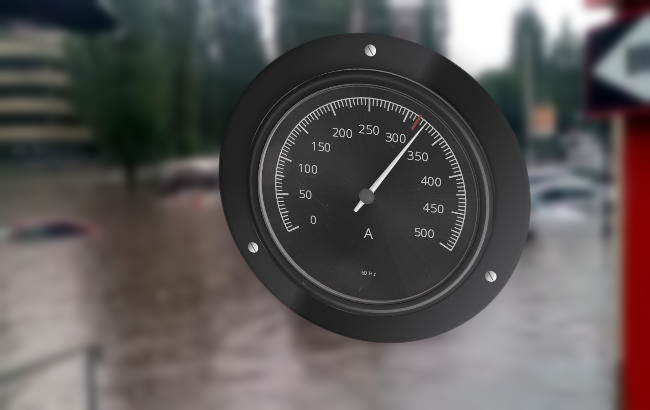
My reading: 325
